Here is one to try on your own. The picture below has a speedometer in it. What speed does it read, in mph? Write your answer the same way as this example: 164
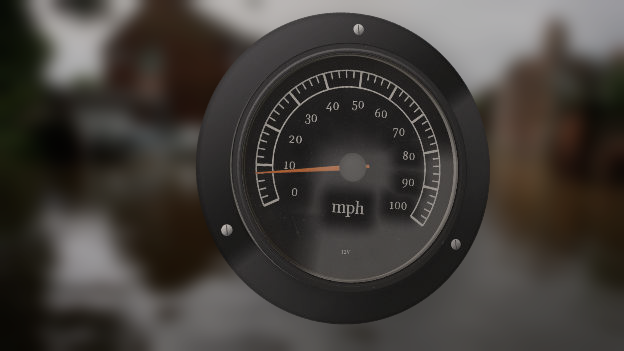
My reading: 8
